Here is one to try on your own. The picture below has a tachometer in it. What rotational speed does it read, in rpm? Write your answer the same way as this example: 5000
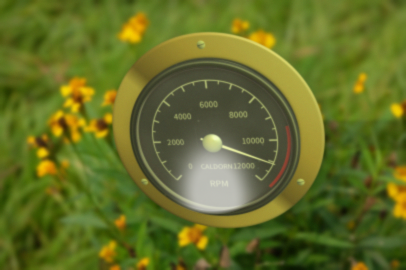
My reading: 11000
